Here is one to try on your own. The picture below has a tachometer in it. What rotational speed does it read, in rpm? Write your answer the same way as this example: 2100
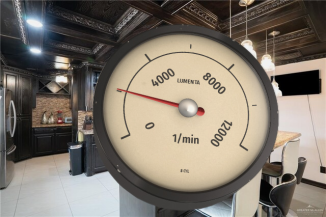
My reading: 2000
